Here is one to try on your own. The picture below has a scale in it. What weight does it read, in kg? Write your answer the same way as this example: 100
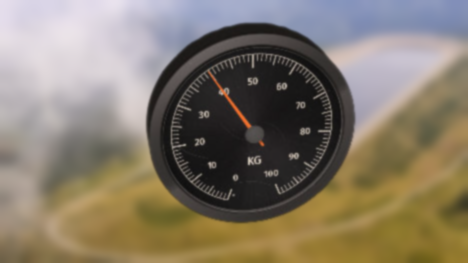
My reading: 40
